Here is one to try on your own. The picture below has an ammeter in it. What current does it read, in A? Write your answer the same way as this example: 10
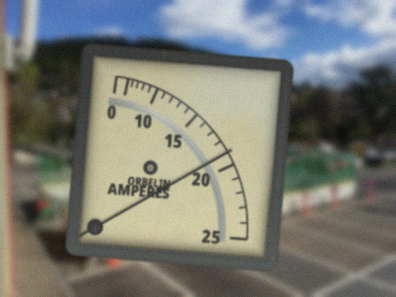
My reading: 19
